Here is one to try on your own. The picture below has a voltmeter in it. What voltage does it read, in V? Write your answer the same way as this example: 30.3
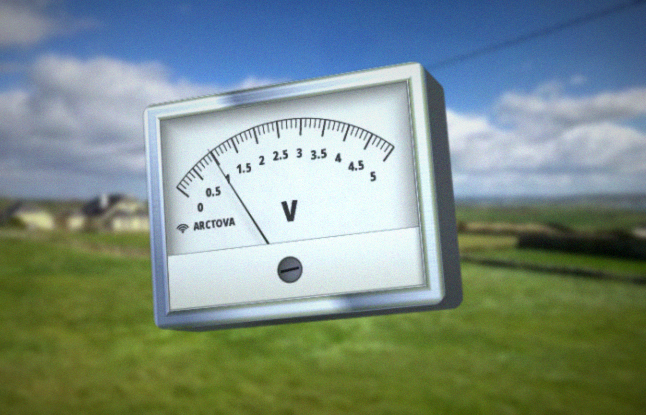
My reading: 1
